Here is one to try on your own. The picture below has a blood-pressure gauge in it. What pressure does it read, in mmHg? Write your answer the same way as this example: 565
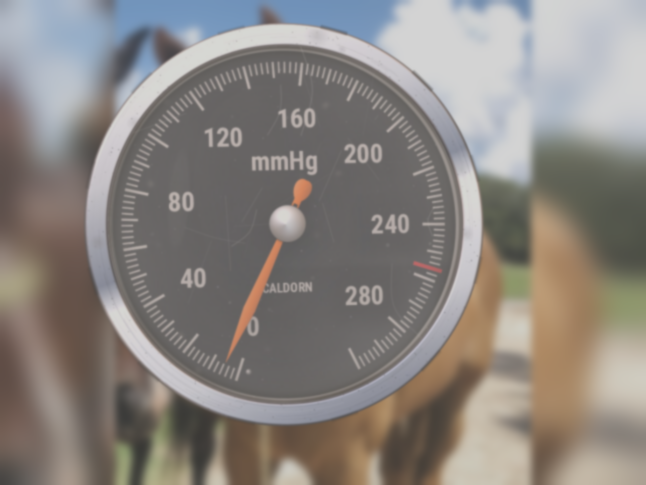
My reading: 6
